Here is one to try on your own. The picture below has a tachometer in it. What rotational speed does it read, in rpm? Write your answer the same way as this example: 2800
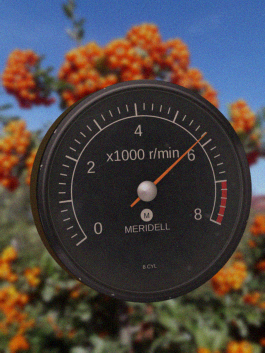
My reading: 5800
